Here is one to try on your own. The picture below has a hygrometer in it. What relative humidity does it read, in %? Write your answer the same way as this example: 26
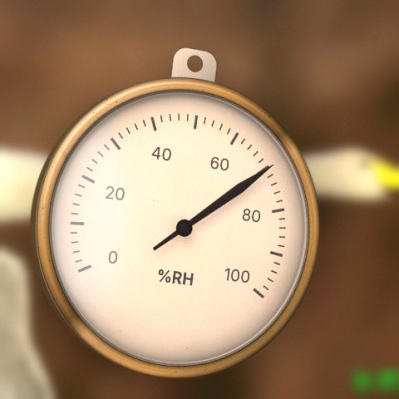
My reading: 70
